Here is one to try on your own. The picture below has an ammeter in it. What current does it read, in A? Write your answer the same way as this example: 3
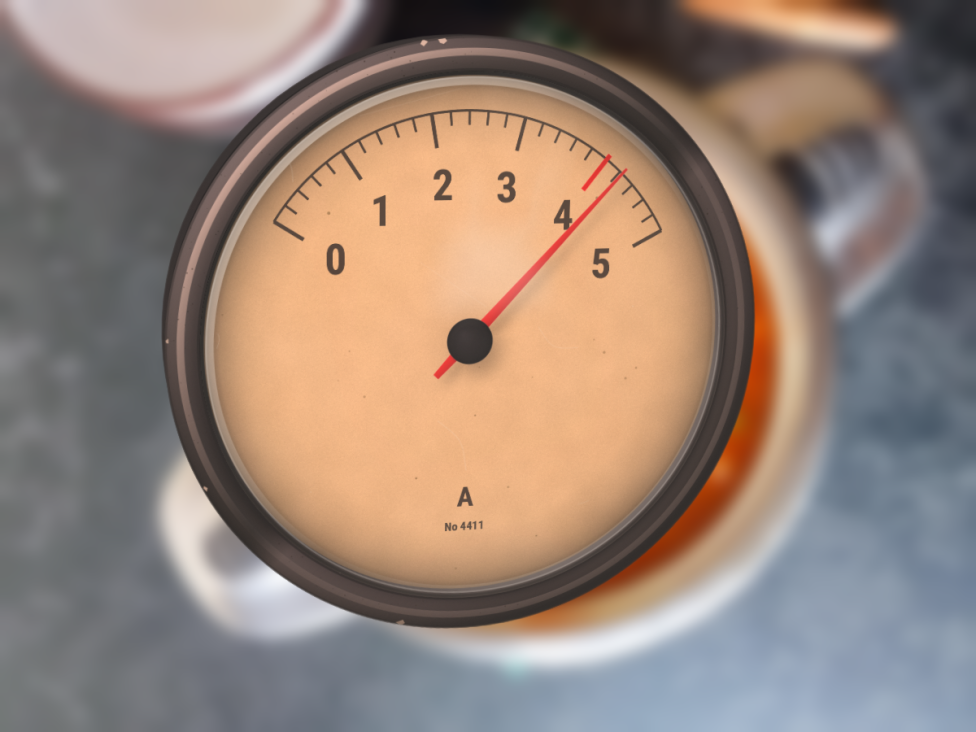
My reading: 4.2
